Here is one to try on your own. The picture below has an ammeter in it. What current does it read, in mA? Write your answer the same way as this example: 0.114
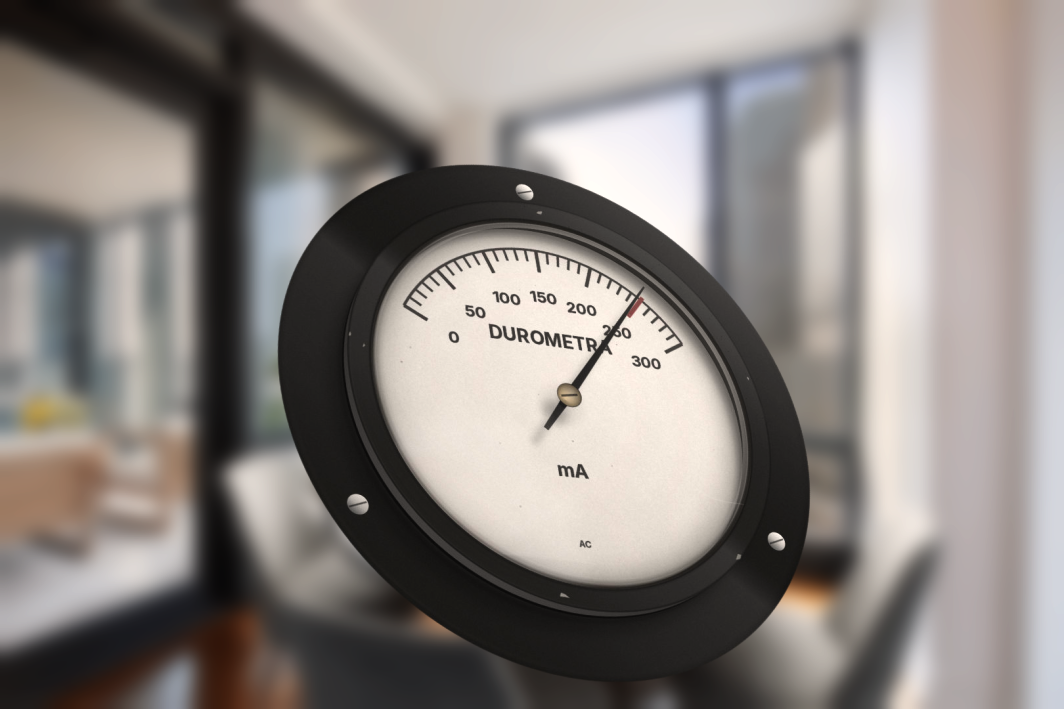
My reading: 245
